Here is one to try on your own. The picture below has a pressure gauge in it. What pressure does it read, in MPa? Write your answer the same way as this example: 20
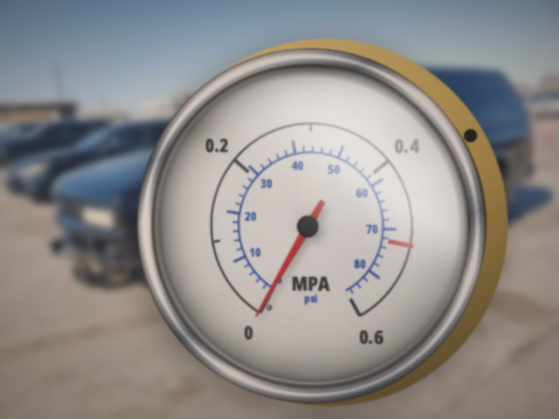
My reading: 0
